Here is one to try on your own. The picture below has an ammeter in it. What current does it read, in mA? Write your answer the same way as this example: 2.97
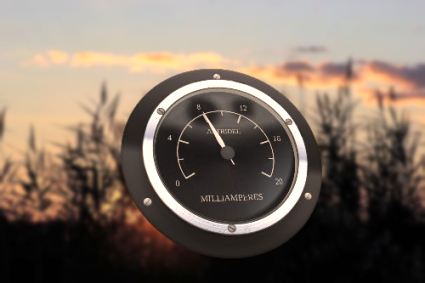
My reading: 8
